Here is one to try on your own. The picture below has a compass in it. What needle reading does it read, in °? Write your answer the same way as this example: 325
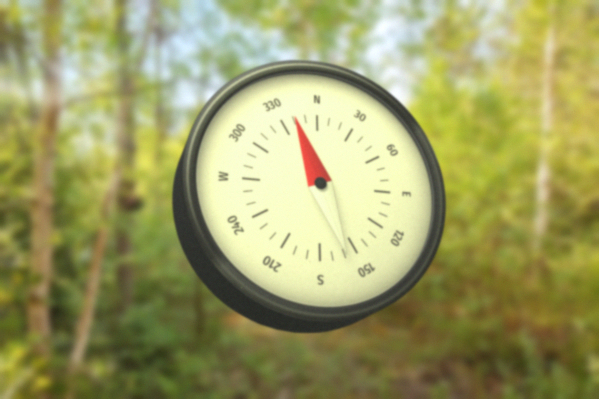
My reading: 340
